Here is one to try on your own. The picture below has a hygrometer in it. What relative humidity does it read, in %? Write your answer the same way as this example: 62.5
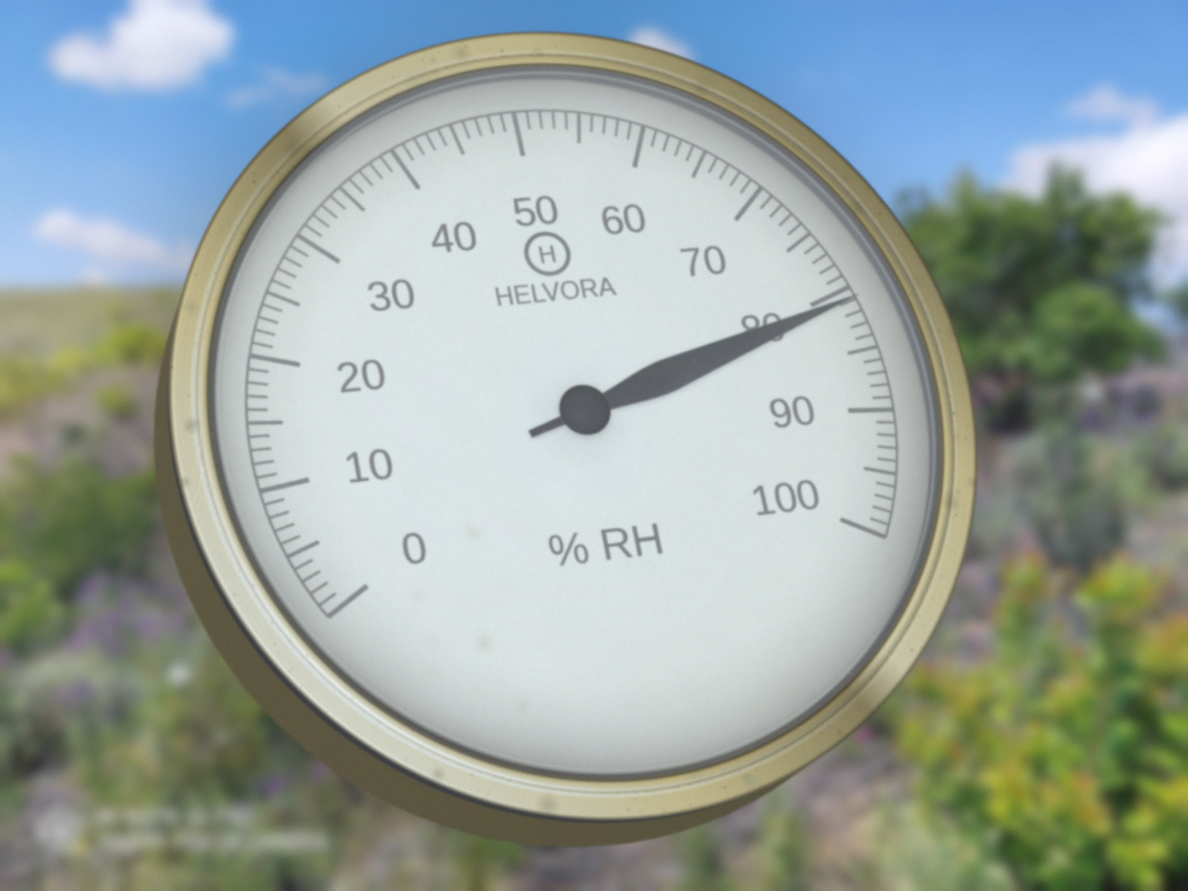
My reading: 81
